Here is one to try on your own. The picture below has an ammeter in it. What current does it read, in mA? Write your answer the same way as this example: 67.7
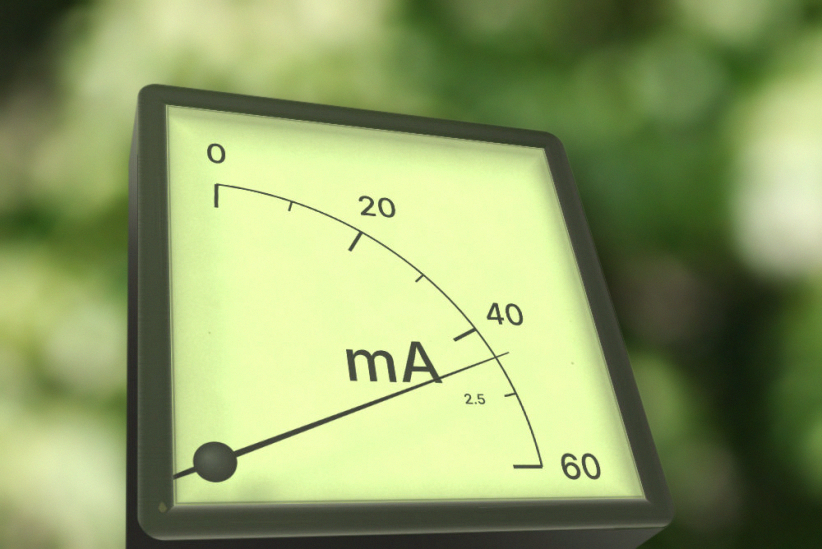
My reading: 45
